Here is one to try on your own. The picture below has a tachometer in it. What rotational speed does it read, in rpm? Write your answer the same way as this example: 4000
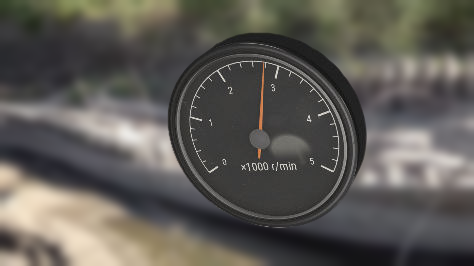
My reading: 2800
